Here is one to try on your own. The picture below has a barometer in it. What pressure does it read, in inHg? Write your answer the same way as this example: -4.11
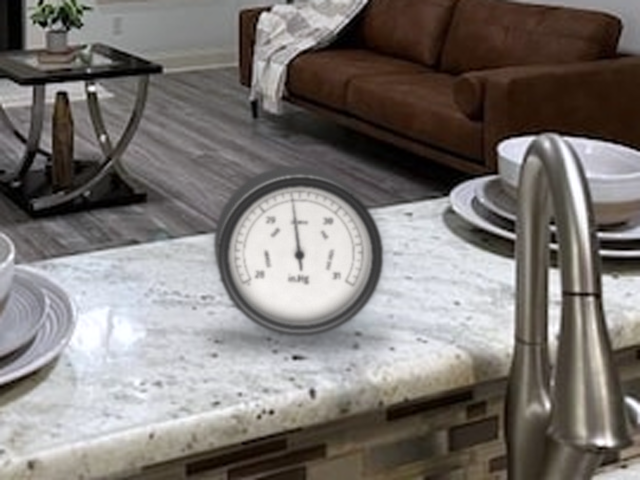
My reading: 29.4
